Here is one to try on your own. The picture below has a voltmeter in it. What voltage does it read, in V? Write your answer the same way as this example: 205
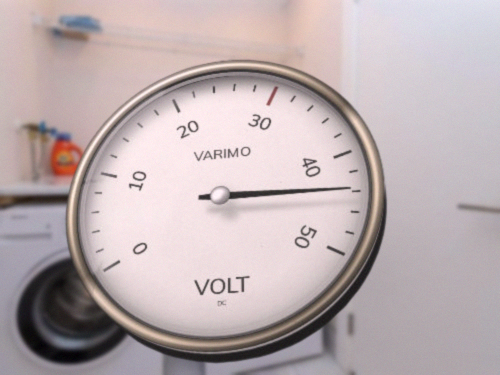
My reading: 44
